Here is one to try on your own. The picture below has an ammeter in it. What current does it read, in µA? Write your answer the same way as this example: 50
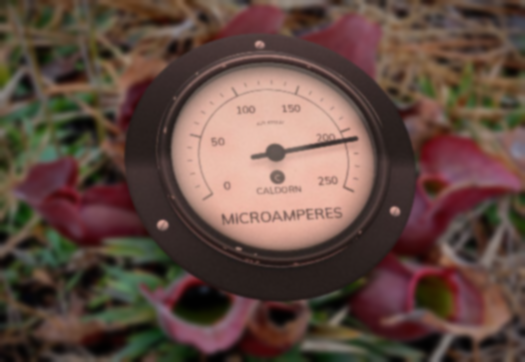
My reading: 210
